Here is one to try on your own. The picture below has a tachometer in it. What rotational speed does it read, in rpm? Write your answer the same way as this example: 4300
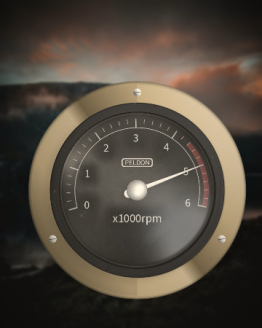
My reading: 5000
